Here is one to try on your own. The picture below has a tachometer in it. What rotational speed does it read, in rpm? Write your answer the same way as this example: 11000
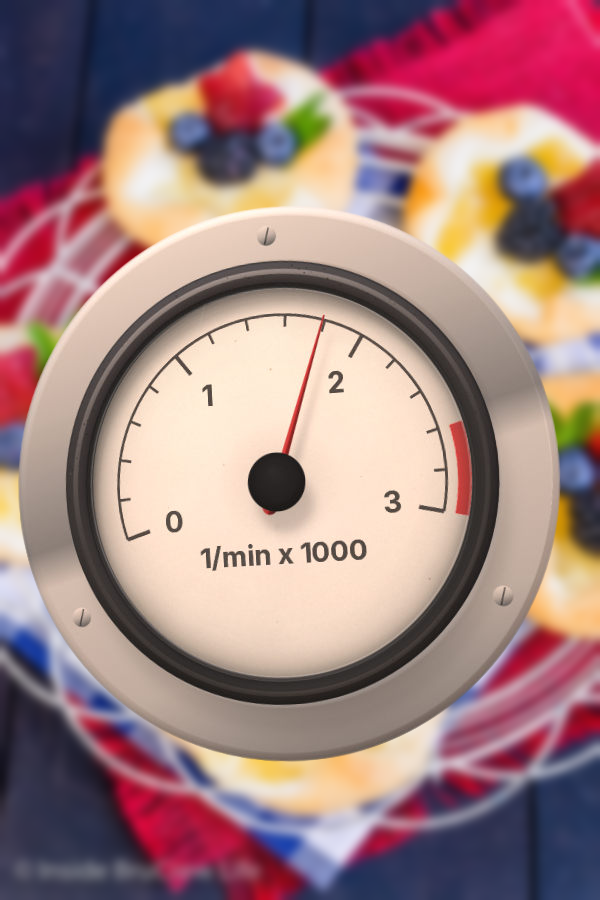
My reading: 1800
